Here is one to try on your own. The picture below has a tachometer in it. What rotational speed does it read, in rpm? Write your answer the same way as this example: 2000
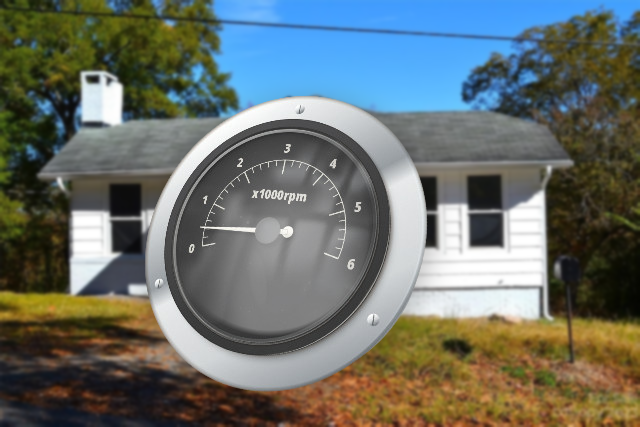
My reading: 400
